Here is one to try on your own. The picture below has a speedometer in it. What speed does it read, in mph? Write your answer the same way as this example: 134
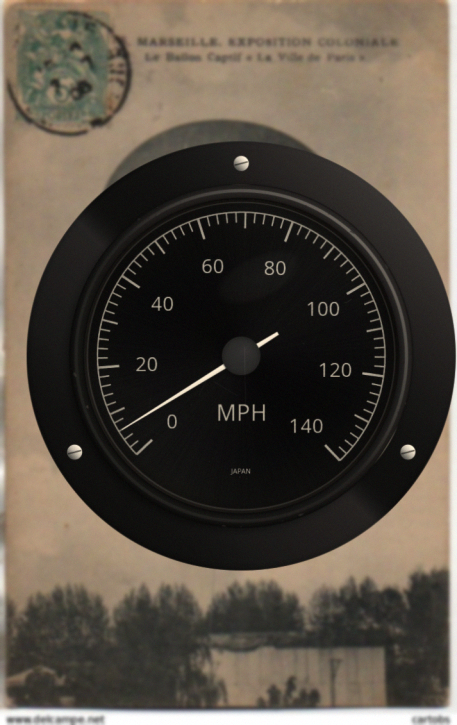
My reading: 6
